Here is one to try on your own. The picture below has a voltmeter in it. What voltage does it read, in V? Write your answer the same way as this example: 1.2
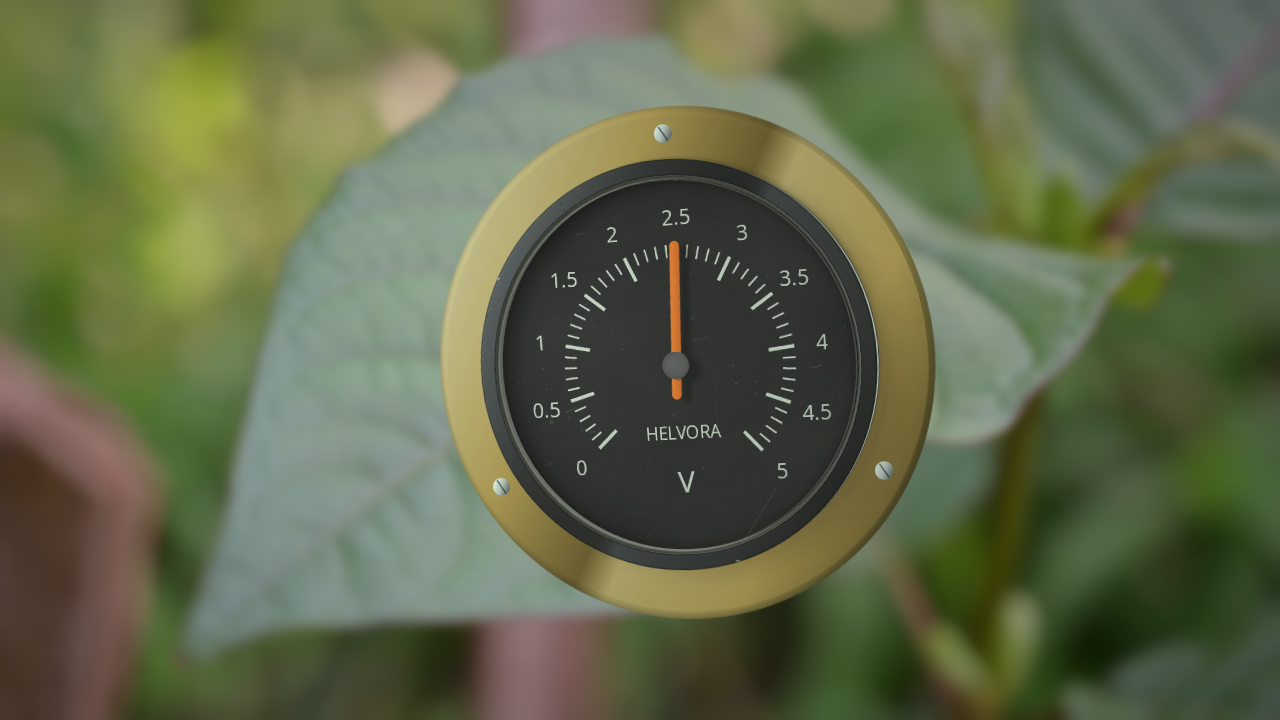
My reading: 2.5
